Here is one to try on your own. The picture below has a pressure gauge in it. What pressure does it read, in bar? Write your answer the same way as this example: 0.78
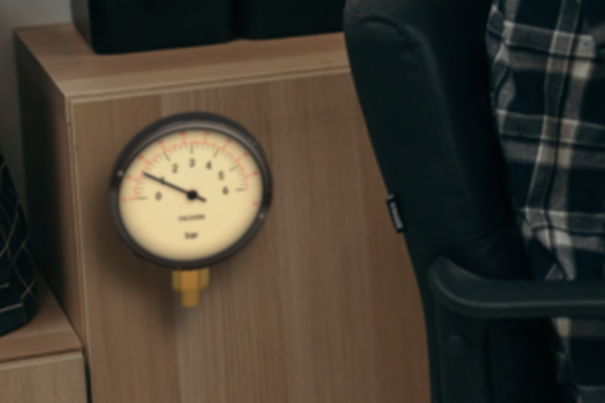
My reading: 1
